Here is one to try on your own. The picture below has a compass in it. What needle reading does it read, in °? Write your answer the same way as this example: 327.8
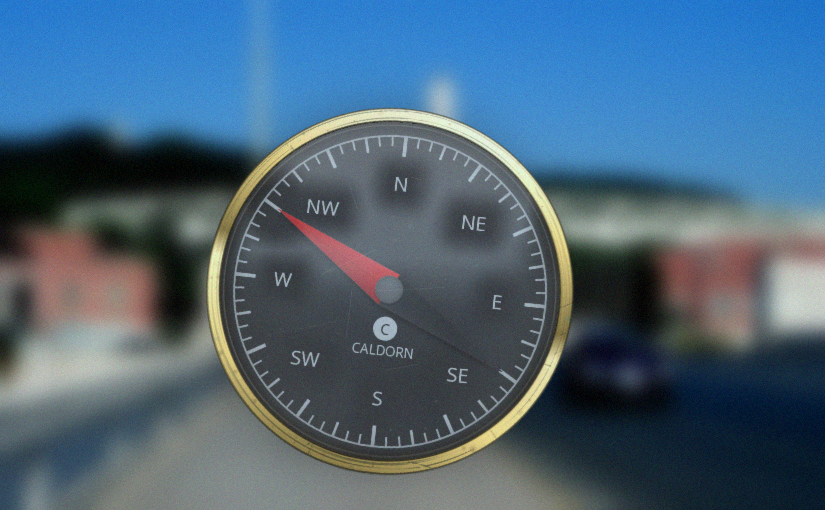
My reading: 300
